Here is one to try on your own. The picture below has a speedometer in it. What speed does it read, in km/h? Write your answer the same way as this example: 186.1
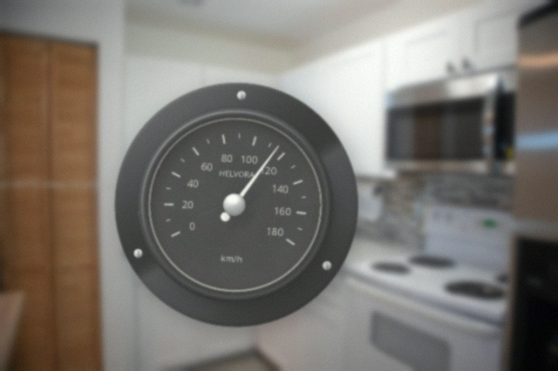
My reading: 115
